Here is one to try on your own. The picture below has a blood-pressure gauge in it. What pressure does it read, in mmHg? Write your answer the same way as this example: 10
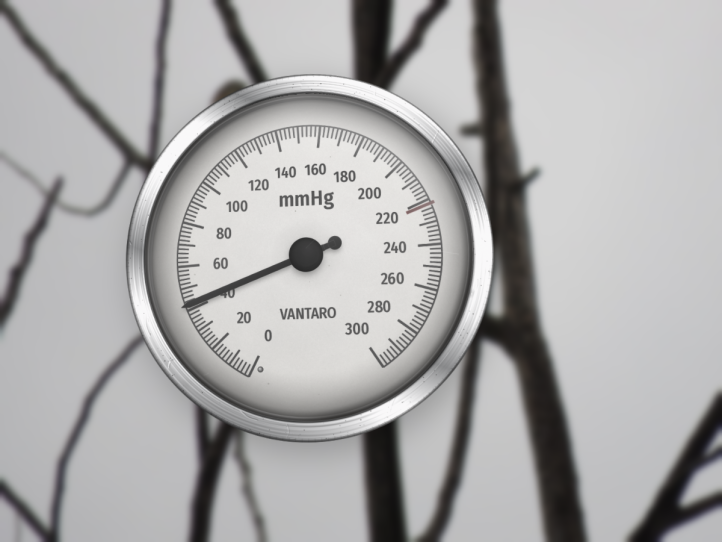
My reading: 42
